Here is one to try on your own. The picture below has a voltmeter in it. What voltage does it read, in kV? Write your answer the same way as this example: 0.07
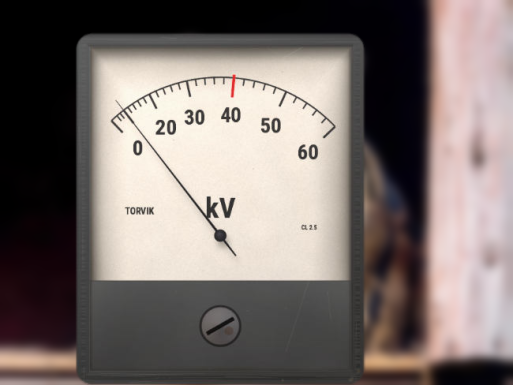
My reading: 10
